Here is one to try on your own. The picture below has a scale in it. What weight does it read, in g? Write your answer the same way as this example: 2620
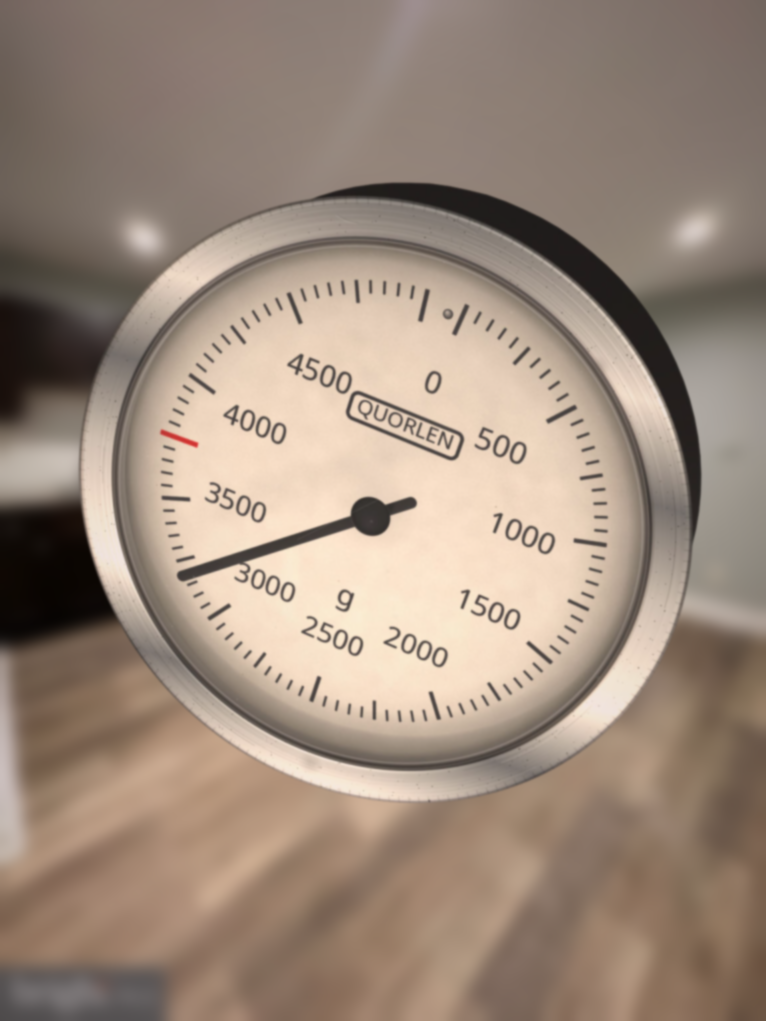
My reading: 3200
